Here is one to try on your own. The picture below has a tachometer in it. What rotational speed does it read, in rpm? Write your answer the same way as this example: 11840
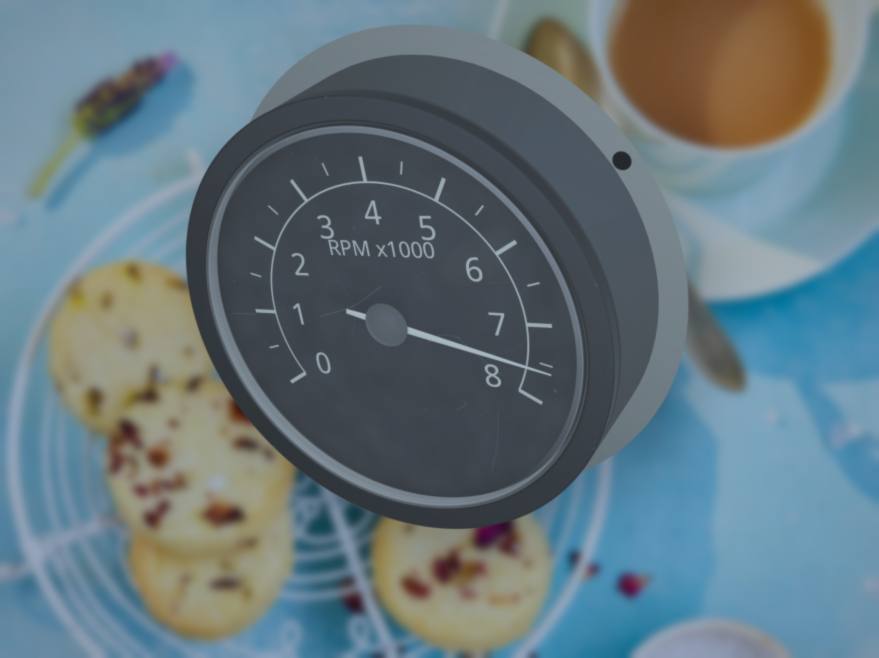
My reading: 7500
